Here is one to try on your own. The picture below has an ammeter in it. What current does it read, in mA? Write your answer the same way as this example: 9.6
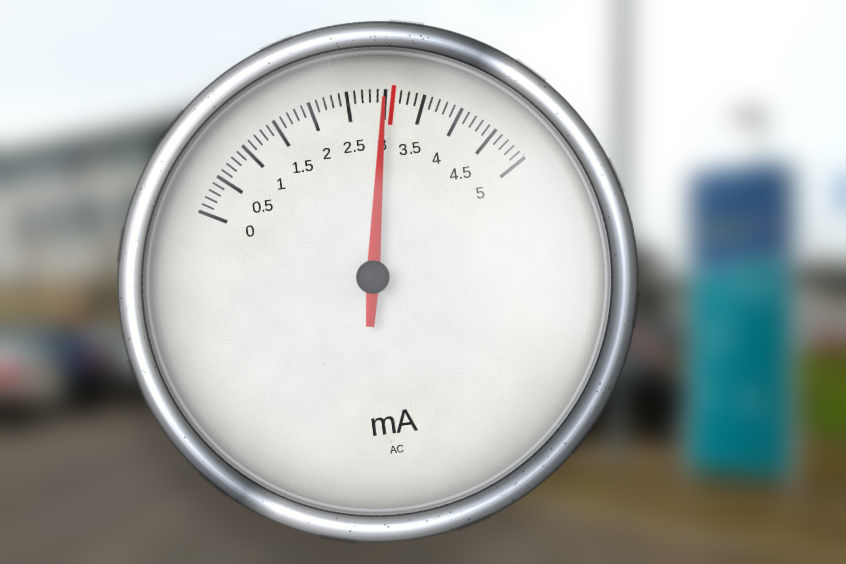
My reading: 3
